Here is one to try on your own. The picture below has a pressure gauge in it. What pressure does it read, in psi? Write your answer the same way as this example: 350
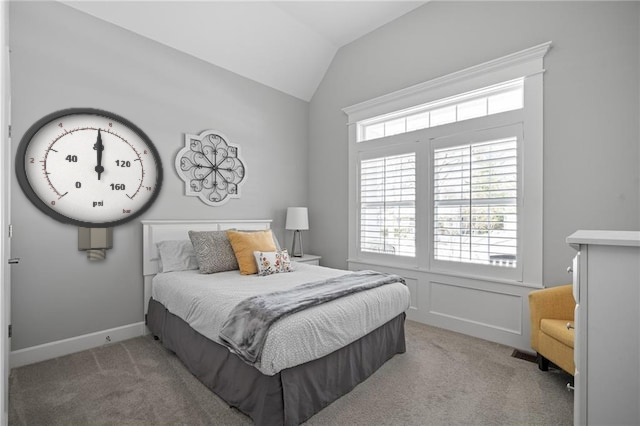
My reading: 80
